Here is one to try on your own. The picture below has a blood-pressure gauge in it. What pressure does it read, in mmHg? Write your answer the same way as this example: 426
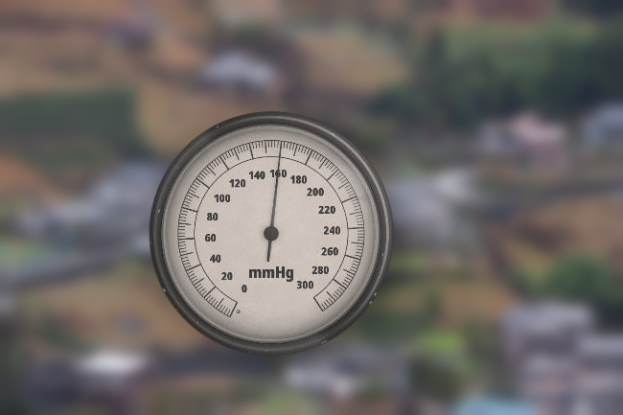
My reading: 160
